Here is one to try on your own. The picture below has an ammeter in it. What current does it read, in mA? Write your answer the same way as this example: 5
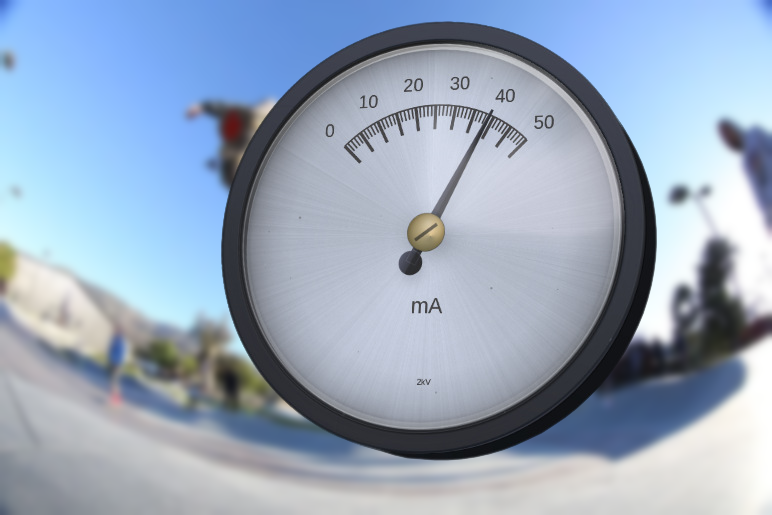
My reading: 40
